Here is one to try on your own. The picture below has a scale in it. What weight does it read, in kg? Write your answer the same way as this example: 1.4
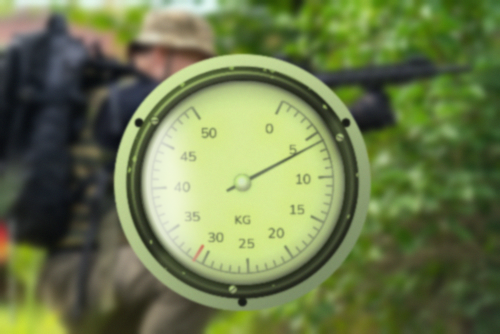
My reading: 6
